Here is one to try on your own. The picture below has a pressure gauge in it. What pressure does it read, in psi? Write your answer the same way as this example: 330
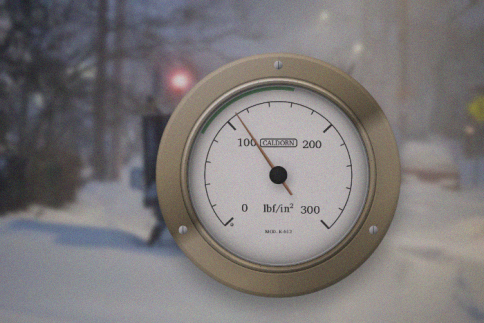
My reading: 110
